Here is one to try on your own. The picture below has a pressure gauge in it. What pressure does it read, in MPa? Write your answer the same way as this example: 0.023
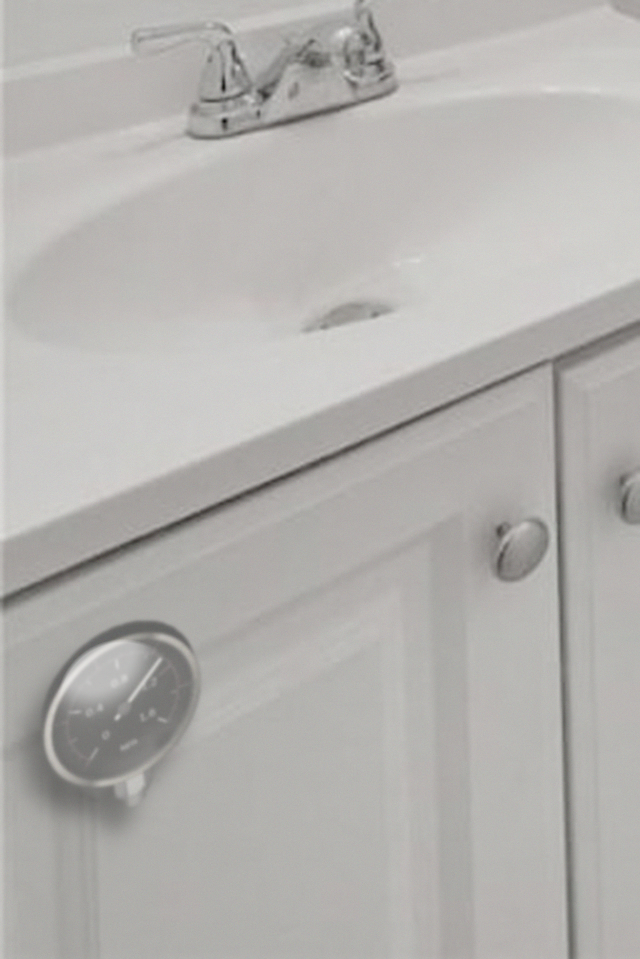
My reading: 1.1
